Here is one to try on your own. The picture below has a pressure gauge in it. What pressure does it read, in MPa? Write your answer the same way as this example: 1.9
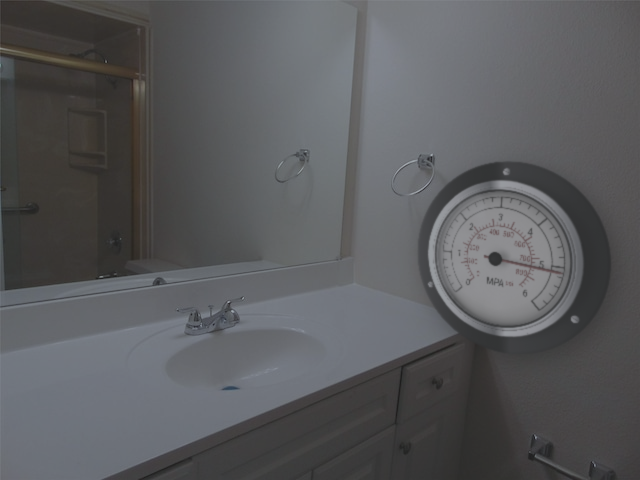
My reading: 5.1
